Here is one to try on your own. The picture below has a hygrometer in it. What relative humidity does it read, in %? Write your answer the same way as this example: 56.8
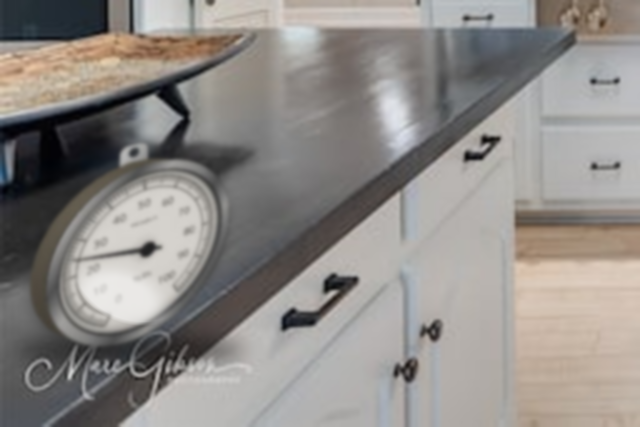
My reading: 25
